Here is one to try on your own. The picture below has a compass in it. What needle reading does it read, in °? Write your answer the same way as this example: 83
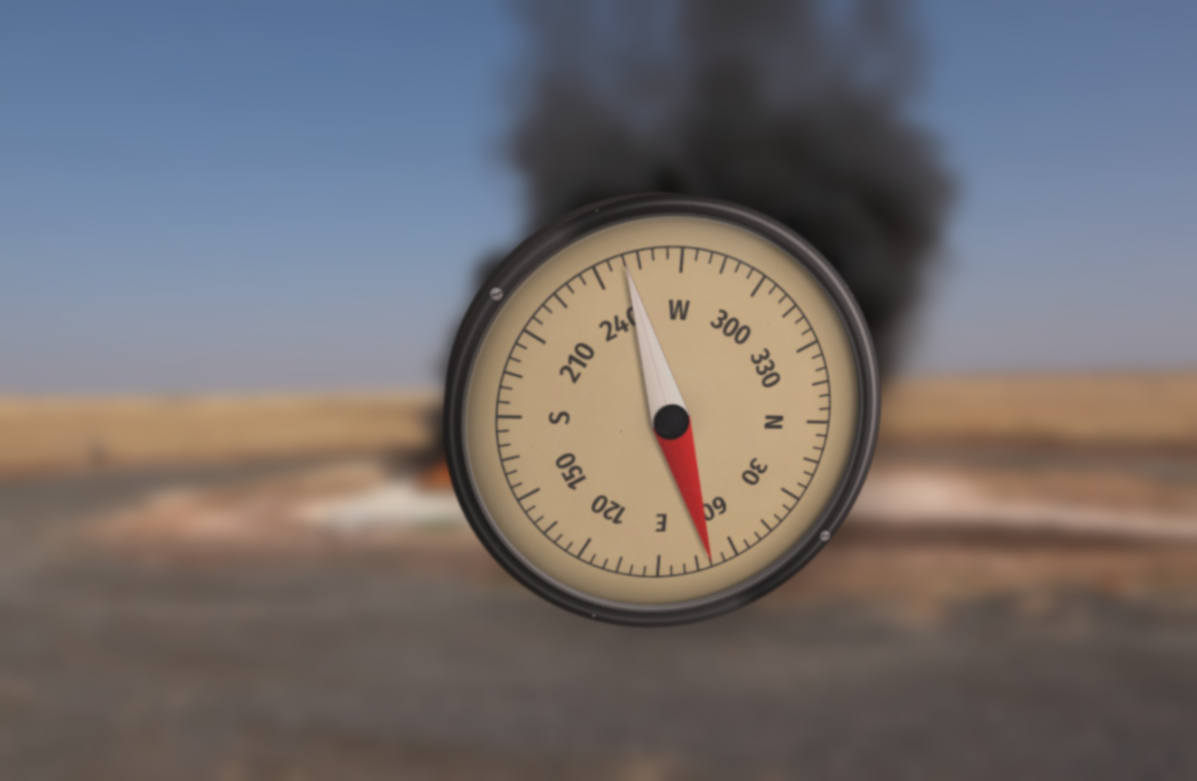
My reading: 70
